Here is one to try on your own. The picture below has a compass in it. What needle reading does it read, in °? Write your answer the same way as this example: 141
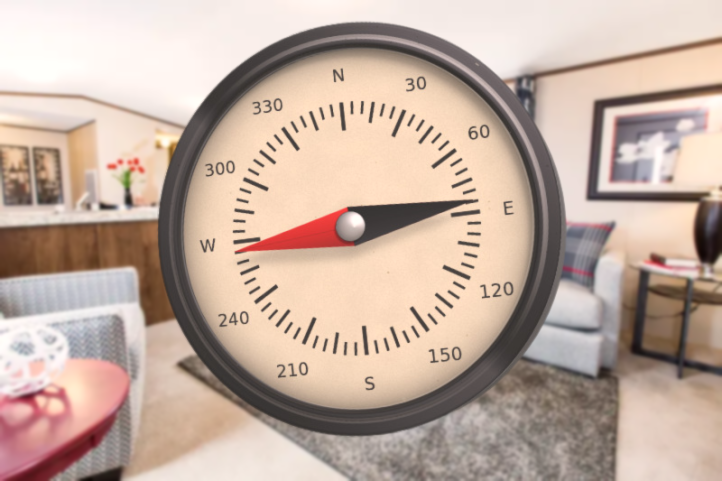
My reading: 265
